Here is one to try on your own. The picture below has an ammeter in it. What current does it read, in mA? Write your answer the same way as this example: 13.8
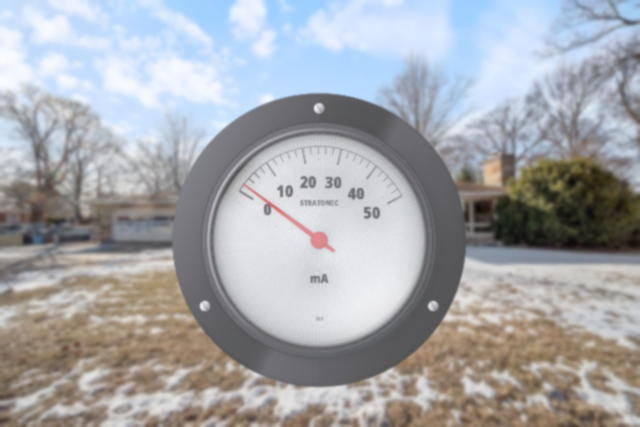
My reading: 2
